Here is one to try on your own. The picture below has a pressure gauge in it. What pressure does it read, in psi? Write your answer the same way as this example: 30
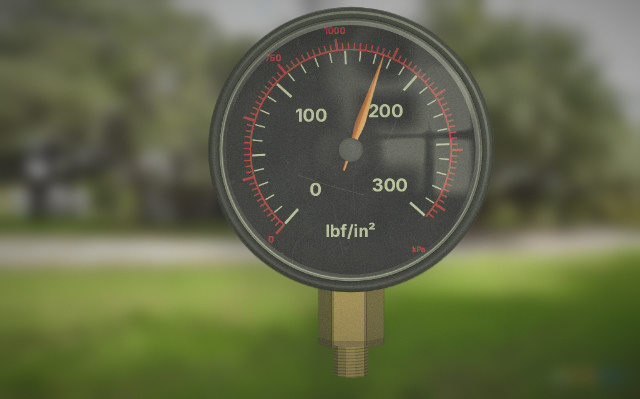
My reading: 175
